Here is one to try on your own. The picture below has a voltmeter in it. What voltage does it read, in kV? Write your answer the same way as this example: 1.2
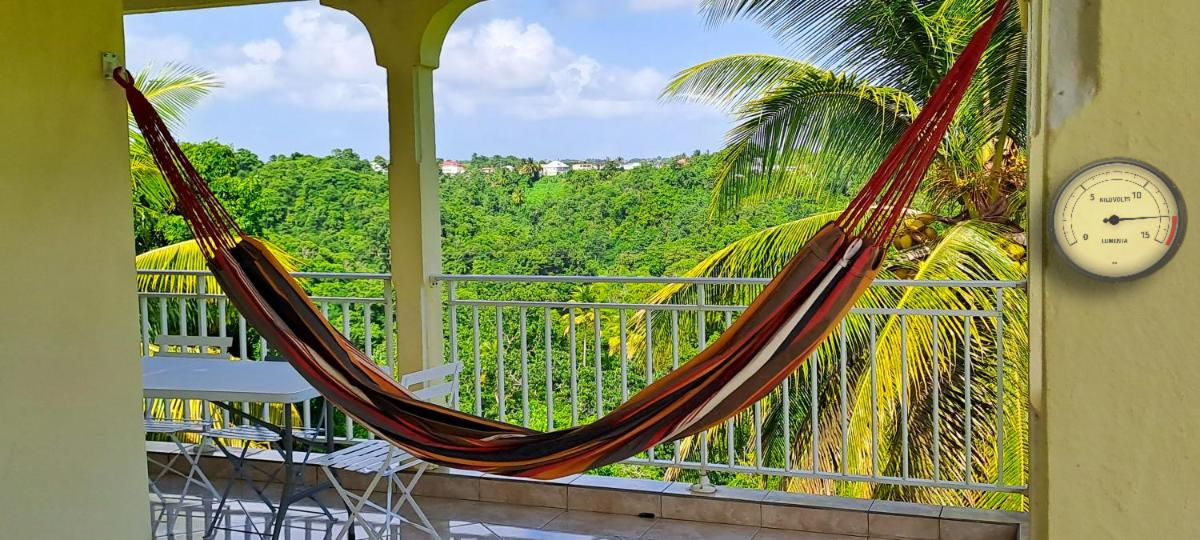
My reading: 13
